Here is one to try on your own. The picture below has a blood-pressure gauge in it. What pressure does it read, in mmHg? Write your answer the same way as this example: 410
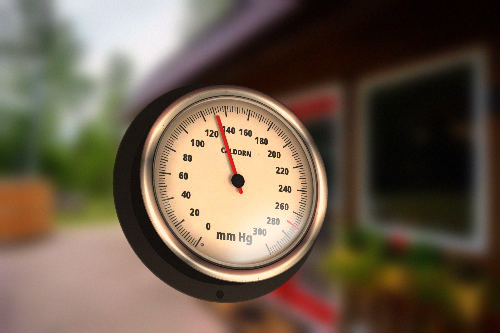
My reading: 130
